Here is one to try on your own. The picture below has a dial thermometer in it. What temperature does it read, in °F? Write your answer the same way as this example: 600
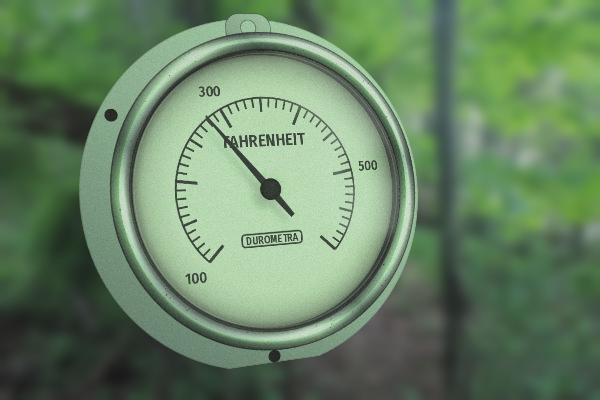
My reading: 280
